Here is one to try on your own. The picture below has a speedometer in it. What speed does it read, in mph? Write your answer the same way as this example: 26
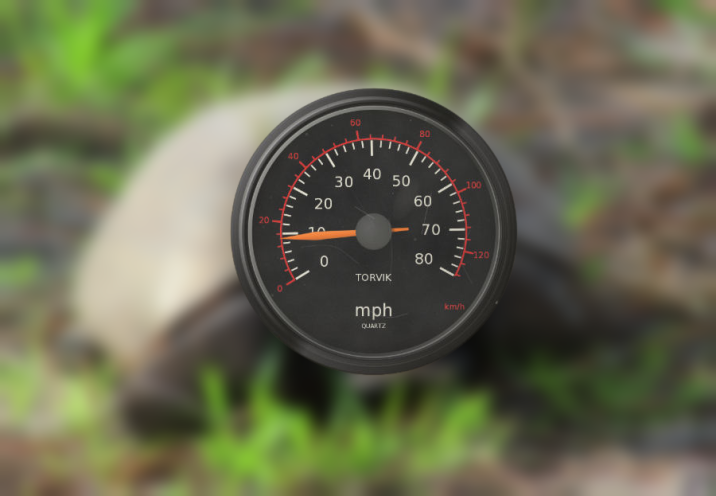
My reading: 9
